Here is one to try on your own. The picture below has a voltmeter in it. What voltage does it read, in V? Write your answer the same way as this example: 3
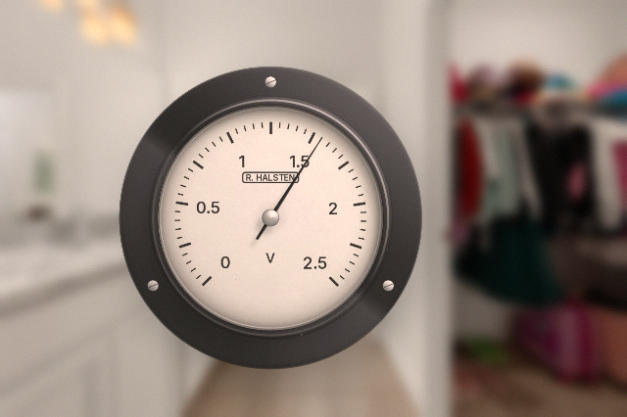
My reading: 1.55
